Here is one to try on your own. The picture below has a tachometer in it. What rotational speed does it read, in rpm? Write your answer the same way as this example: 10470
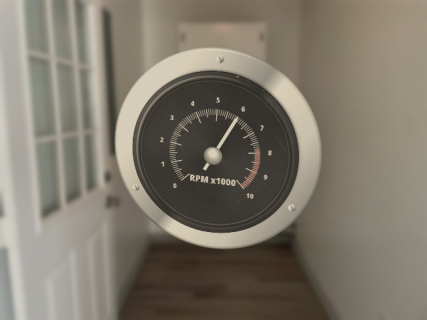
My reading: 6000
